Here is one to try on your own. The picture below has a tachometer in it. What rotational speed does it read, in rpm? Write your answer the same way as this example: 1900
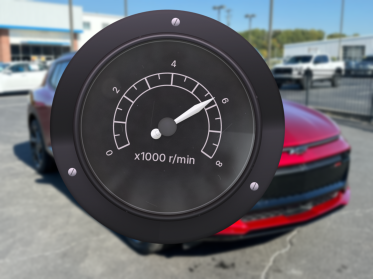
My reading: 5750
